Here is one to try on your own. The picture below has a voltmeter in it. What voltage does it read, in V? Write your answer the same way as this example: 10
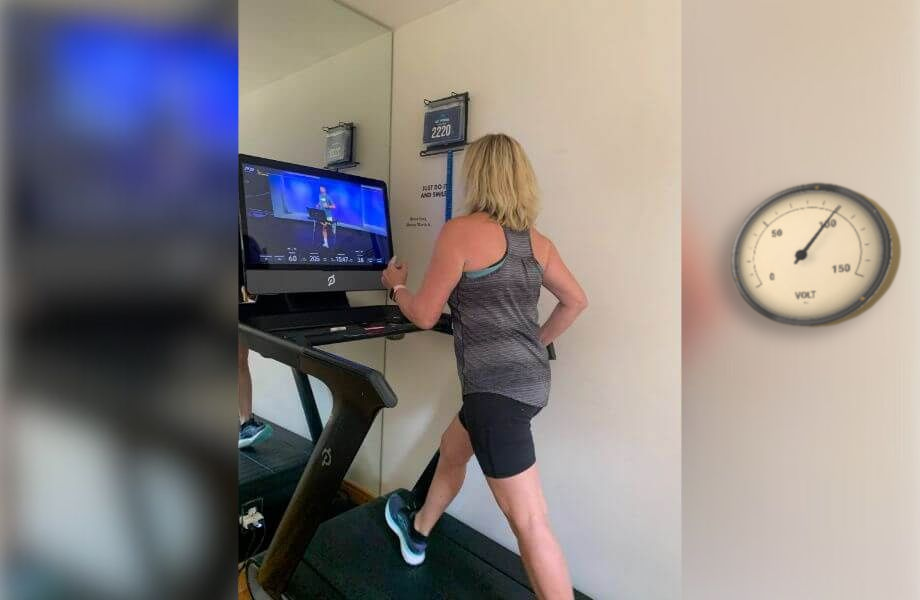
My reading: 100
